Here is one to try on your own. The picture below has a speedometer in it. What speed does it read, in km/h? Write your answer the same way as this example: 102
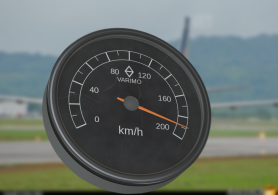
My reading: 190
